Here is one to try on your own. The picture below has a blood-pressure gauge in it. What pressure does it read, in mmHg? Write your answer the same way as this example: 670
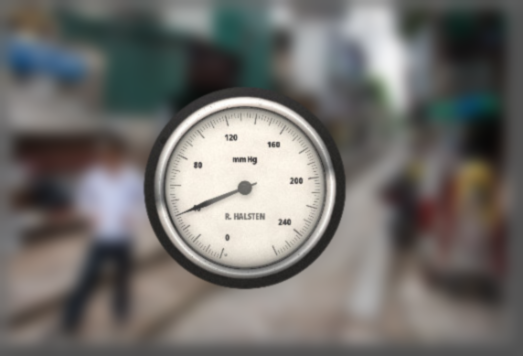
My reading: 40
